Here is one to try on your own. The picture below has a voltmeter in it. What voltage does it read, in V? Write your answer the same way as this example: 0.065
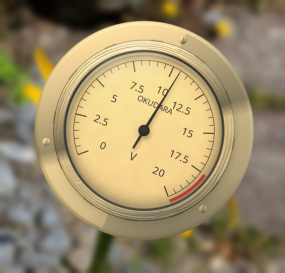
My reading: 10.5
